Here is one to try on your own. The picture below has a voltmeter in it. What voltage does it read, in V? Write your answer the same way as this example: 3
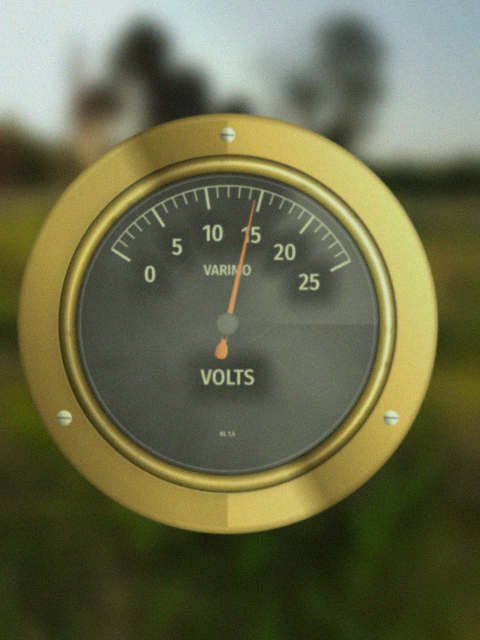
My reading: 14.5
